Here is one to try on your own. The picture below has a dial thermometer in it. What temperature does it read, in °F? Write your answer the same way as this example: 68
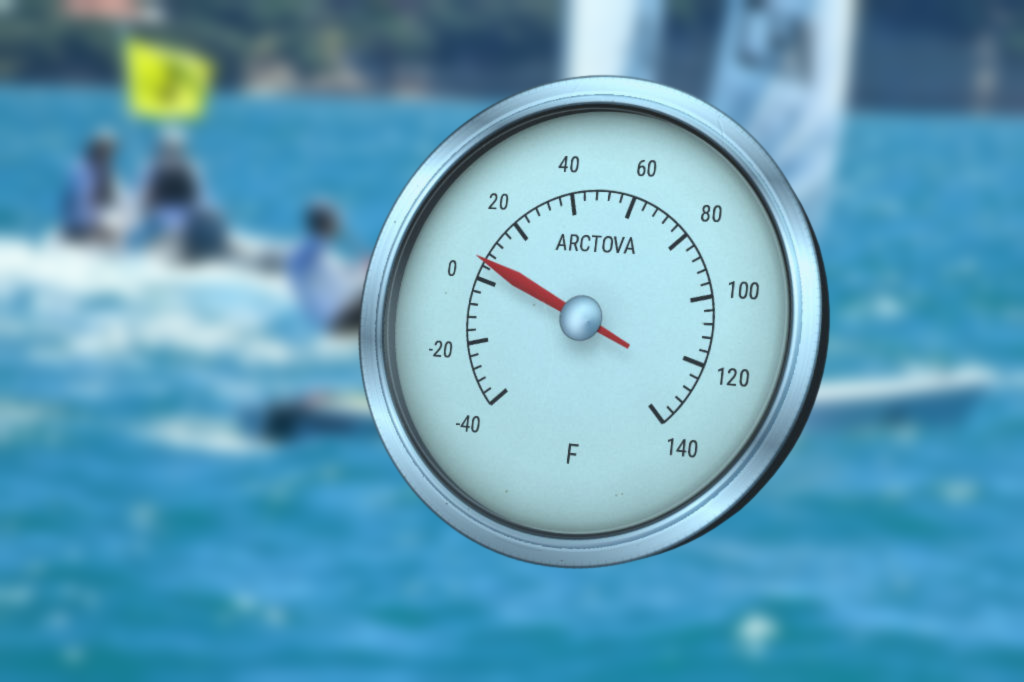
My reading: 6
